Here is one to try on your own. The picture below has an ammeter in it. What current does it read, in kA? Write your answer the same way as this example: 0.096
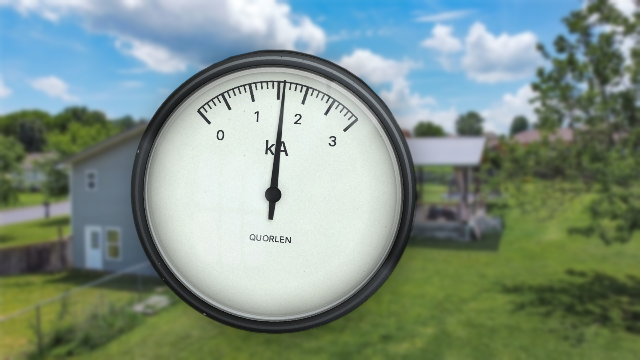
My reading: 1.6
